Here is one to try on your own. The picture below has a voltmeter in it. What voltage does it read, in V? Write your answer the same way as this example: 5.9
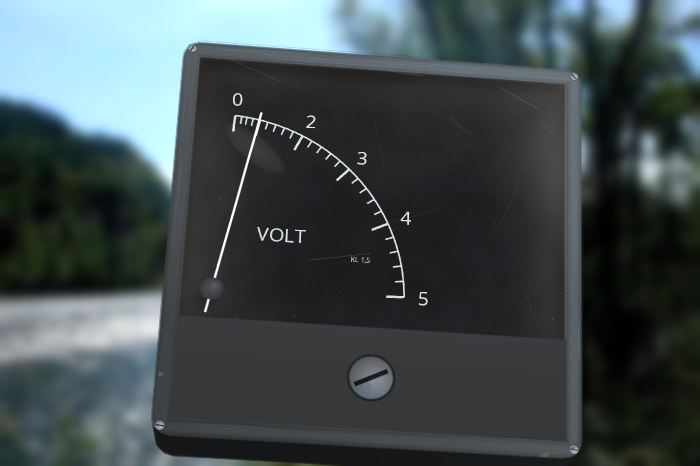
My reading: 1
